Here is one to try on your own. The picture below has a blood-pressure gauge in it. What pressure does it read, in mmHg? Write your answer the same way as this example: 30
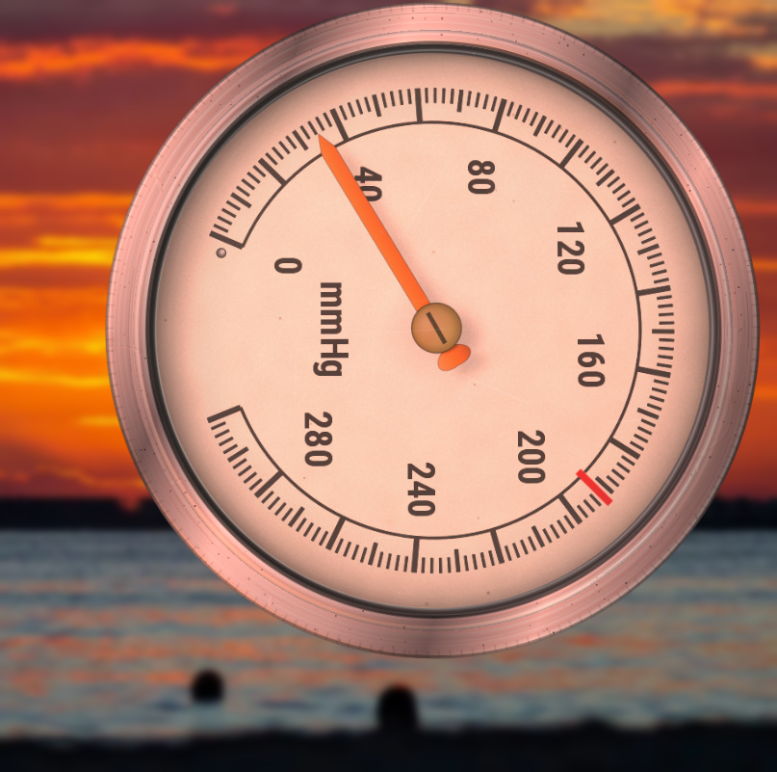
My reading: 34
